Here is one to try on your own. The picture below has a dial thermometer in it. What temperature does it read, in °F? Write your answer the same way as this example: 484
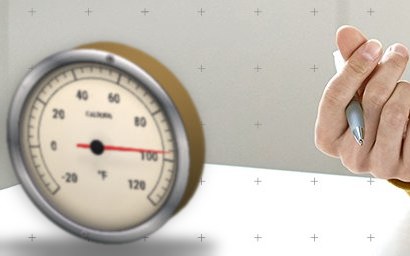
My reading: 96
